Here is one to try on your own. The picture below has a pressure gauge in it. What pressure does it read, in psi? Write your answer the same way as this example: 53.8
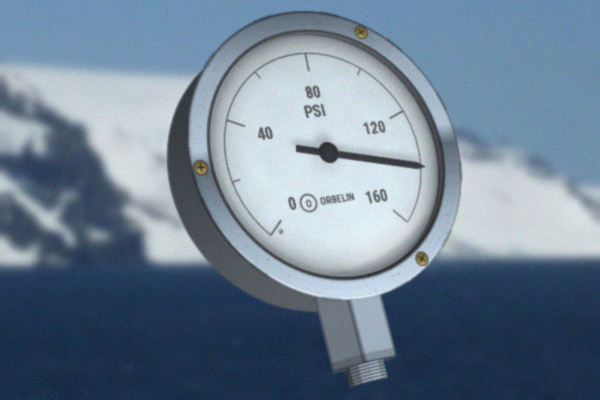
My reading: 140
